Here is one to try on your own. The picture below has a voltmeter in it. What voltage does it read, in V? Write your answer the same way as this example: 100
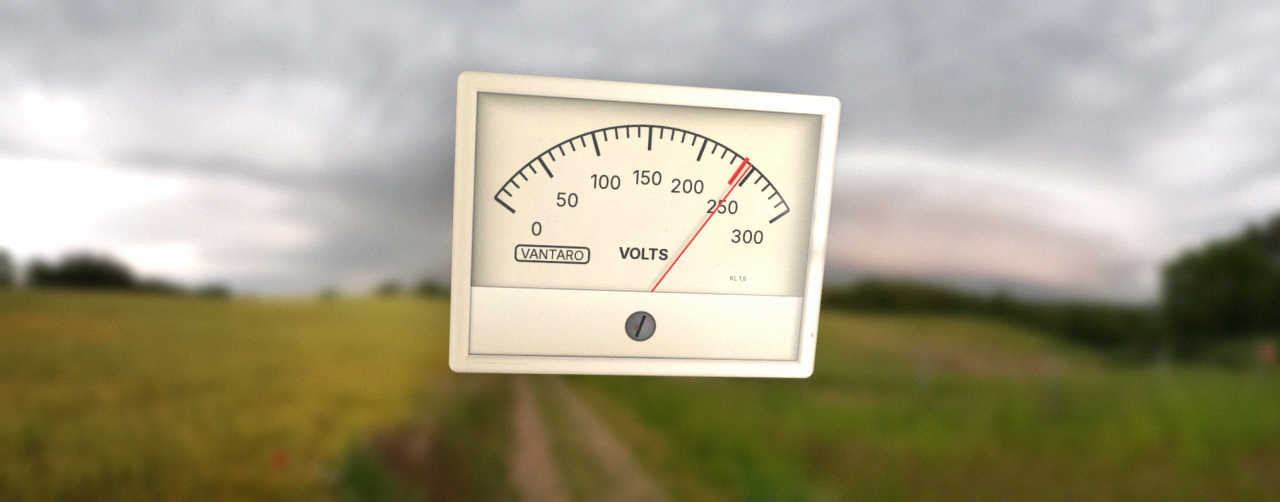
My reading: 245
